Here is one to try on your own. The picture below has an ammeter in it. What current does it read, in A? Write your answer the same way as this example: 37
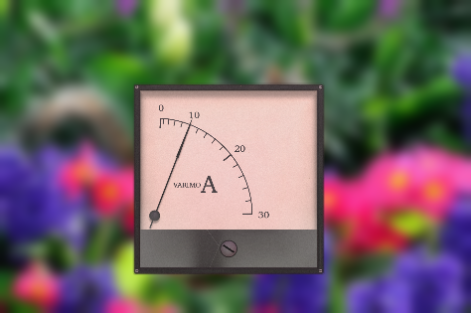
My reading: 10
